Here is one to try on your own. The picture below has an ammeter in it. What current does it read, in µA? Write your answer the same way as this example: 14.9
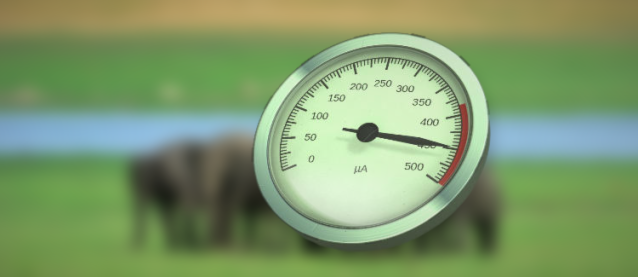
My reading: 450
